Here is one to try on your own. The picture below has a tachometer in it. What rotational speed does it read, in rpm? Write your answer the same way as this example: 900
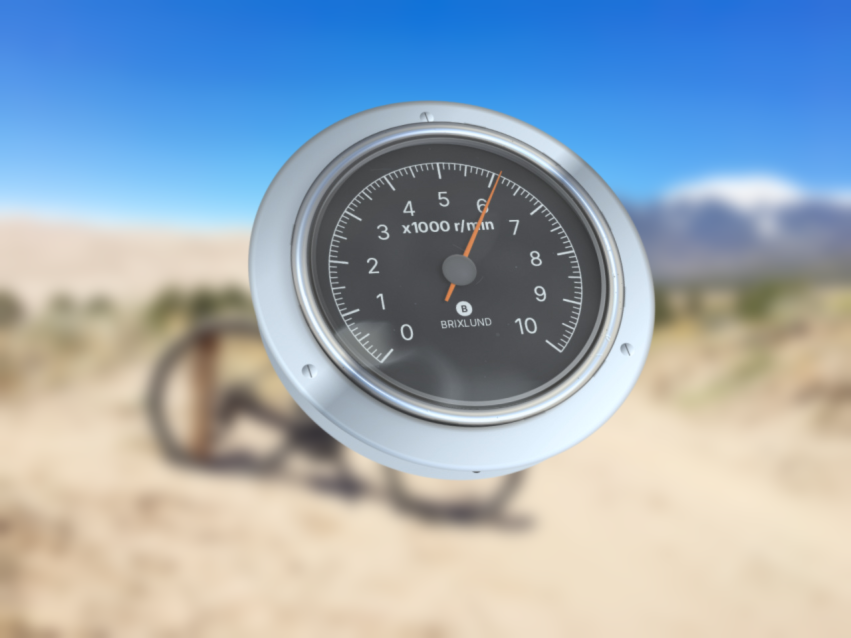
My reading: 6100
